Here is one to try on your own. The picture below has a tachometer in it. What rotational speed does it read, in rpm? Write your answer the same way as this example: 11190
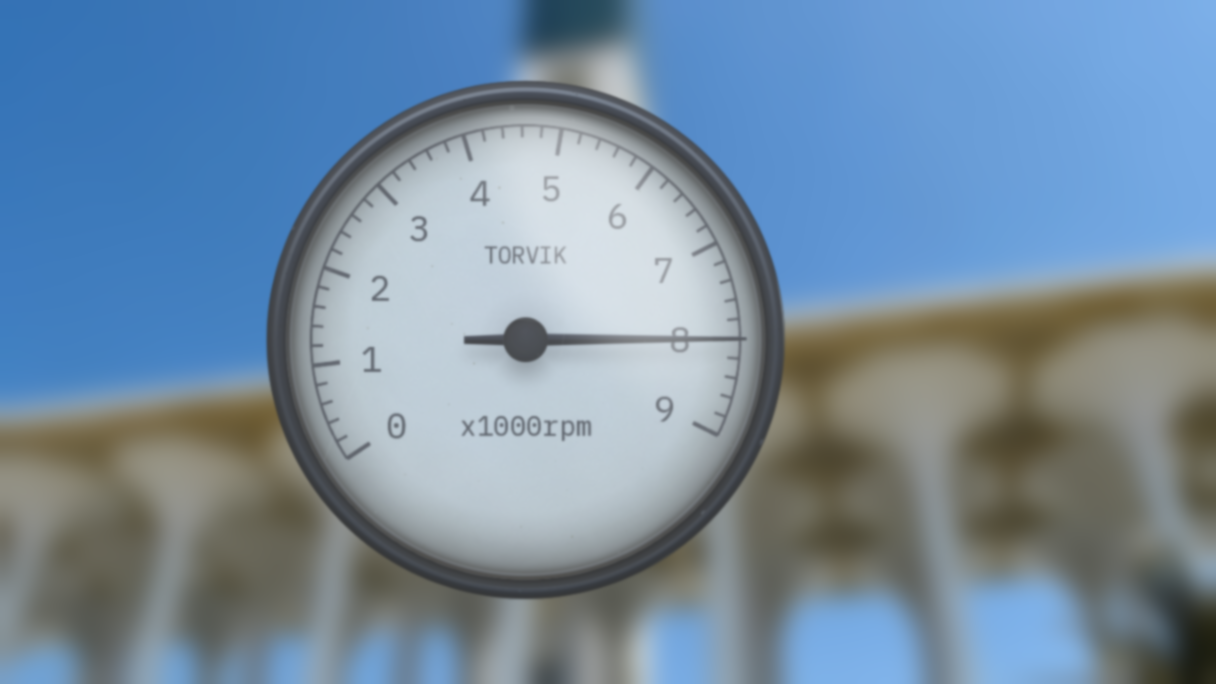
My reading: 8000
